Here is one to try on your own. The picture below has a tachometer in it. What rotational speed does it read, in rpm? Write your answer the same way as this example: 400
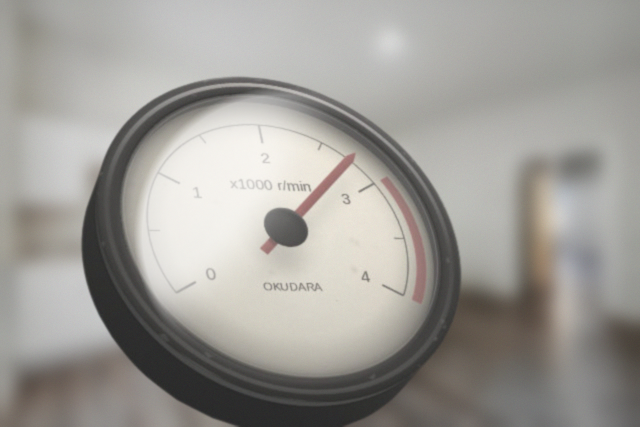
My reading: 2750
